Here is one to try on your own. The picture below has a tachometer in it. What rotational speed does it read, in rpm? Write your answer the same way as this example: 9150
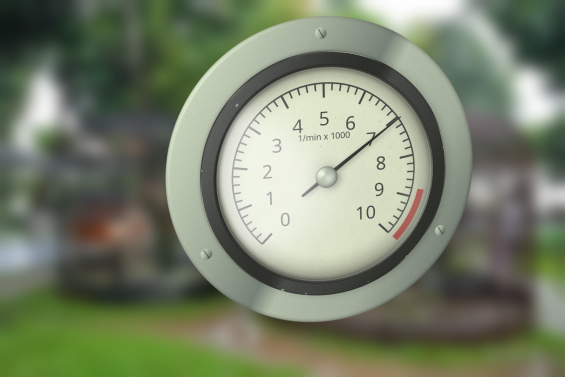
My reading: 7000
